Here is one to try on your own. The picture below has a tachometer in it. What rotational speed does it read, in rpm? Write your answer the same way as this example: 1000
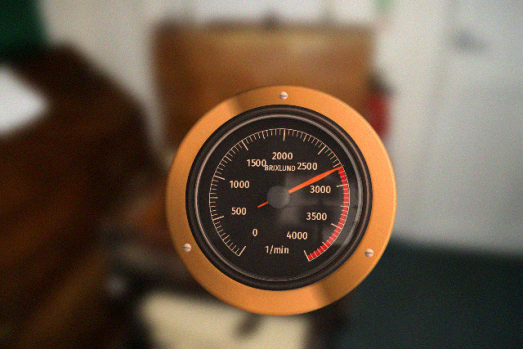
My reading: 2800
